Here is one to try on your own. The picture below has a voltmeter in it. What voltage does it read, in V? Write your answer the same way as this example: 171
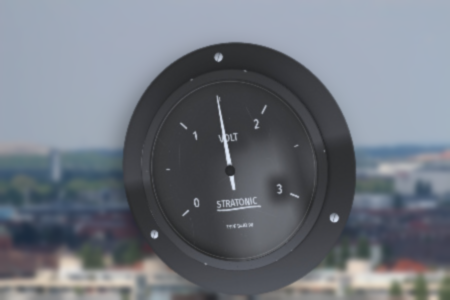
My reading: 1.5
